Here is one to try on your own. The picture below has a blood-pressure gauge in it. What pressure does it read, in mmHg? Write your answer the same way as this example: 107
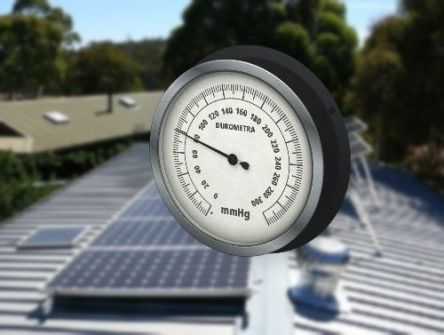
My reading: 80
